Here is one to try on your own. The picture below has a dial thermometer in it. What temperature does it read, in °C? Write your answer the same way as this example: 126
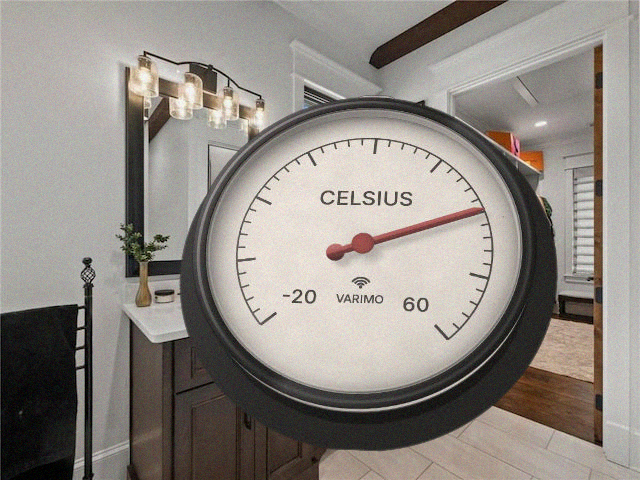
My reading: 40
